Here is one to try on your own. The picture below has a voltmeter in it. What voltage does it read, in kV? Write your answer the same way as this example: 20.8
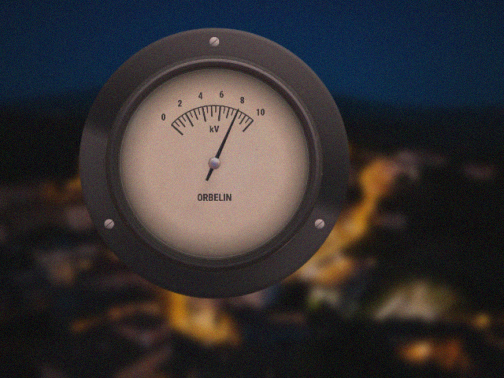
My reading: 8
